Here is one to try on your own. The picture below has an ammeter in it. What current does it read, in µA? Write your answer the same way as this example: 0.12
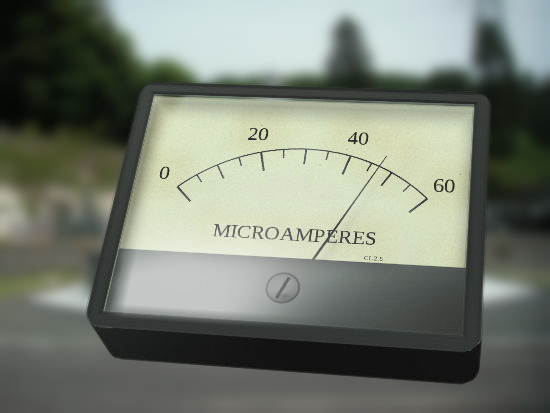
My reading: 47.5
